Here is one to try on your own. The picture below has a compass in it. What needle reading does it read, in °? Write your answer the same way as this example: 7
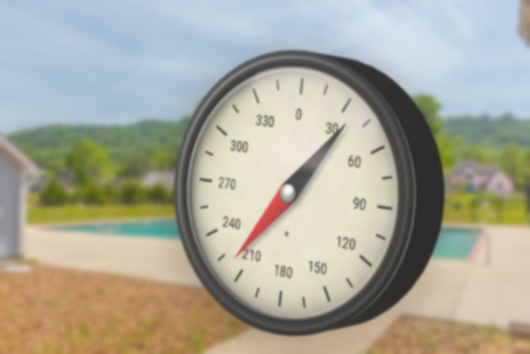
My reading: 217.5
